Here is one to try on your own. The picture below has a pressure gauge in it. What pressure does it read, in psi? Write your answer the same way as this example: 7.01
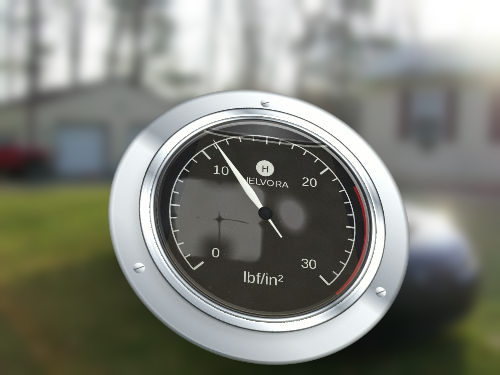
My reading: 11
